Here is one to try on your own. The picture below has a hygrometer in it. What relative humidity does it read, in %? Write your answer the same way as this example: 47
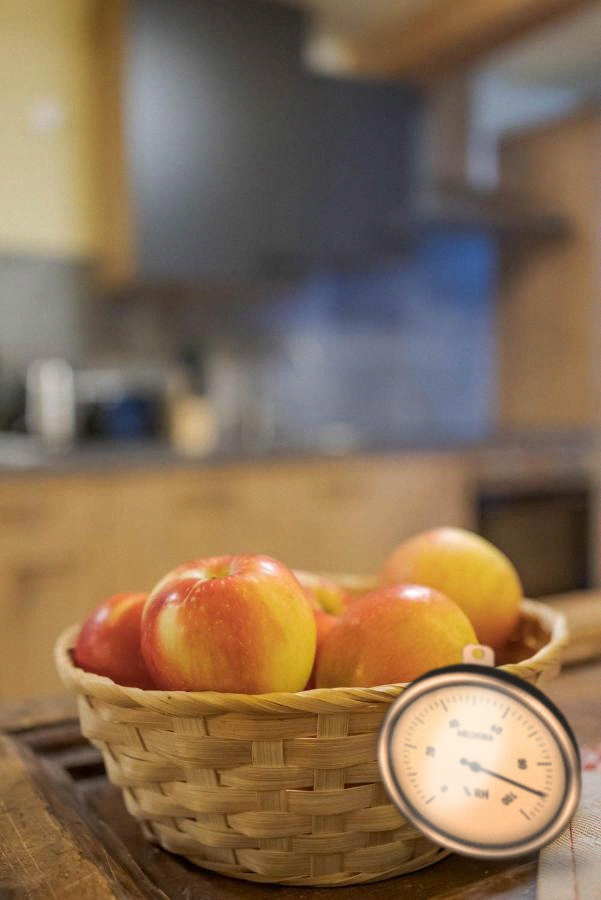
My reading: 90
